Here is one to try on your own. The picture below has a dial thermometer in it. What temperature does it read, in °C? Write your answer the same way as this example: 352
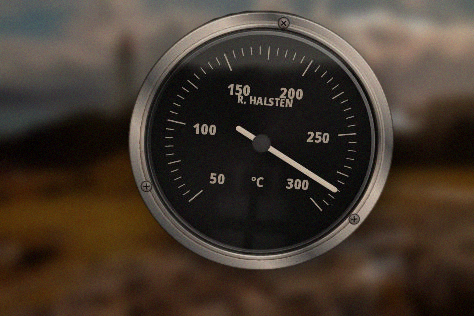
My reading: 285
